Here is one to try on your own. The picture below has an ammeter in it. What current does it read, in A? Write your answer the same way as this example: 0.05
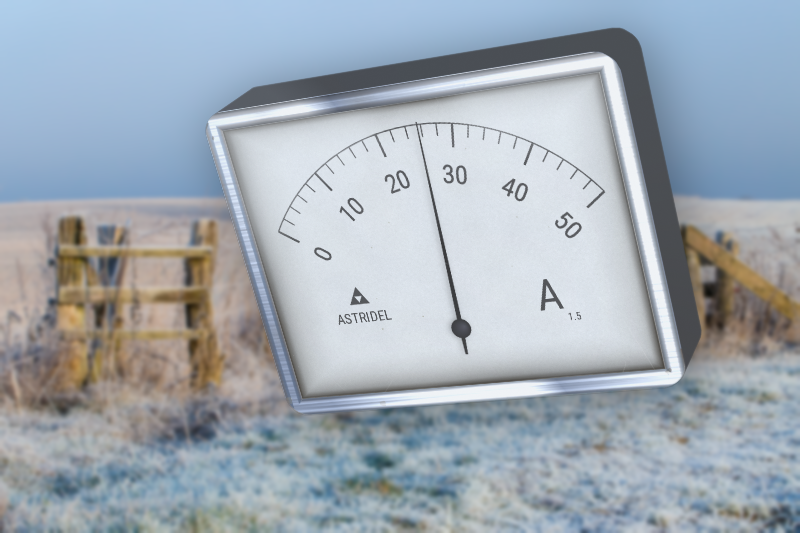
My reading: 26
